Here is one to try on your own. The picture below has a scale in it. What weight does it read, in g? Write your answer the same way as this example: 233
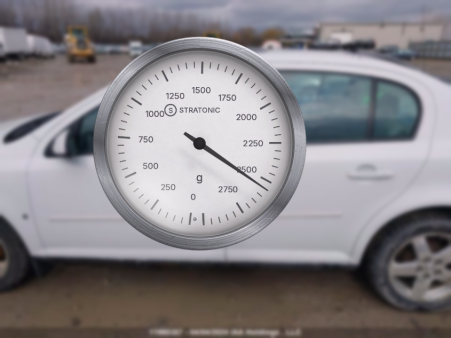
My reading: 2550
